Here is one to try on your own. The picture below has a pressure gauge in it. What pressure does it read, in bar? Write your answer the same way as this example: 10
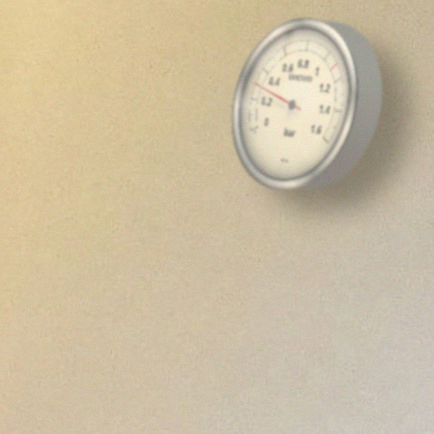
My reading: 0.3
